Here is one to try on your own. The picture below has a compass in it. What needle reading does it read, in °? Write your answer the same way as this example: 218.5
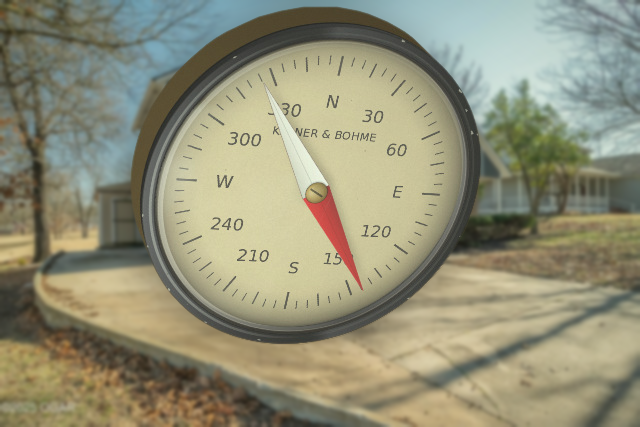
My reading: 145
